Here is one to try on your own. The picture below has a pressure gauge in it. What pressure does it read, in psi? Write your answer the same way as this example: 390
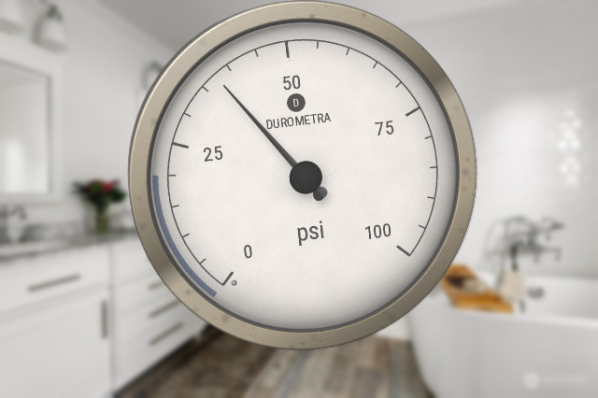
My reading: 37.5
